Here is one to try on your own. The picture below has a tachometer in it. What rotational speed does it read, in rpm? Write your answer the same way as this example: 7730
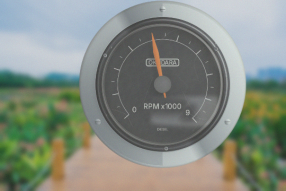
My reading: 4000
